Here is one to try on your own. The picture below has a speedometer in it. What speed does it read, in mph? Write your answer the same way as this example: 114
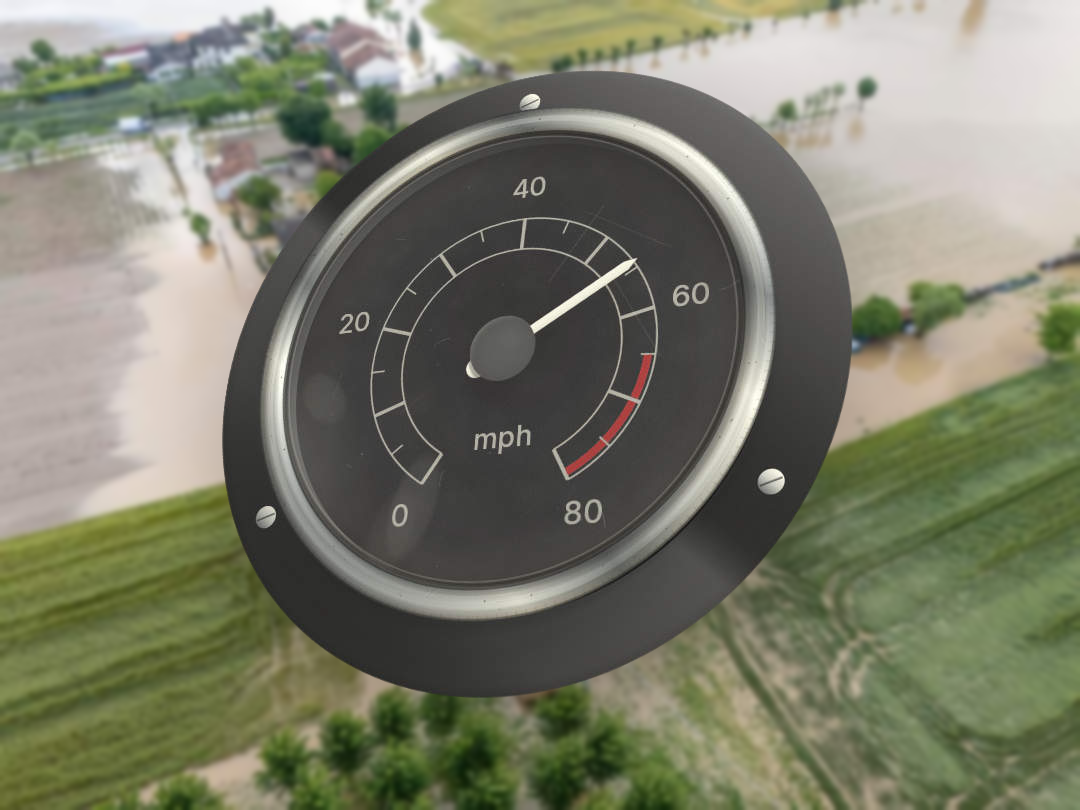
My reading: 55
